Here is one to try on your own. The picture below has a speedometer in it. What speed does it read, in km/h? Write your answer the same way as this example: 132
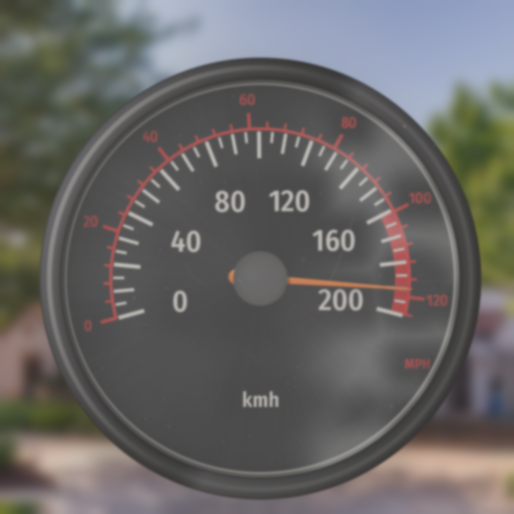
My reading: 190
